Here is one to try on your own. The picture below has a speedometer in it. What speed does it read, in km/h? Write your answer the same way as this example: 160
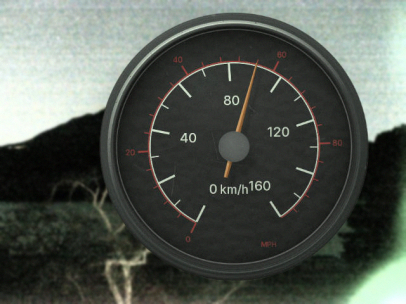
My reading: 90
